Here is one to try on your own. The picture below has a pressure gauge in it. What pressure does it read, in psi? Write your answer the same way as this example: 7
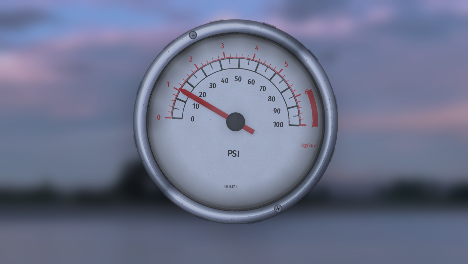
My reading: 15
